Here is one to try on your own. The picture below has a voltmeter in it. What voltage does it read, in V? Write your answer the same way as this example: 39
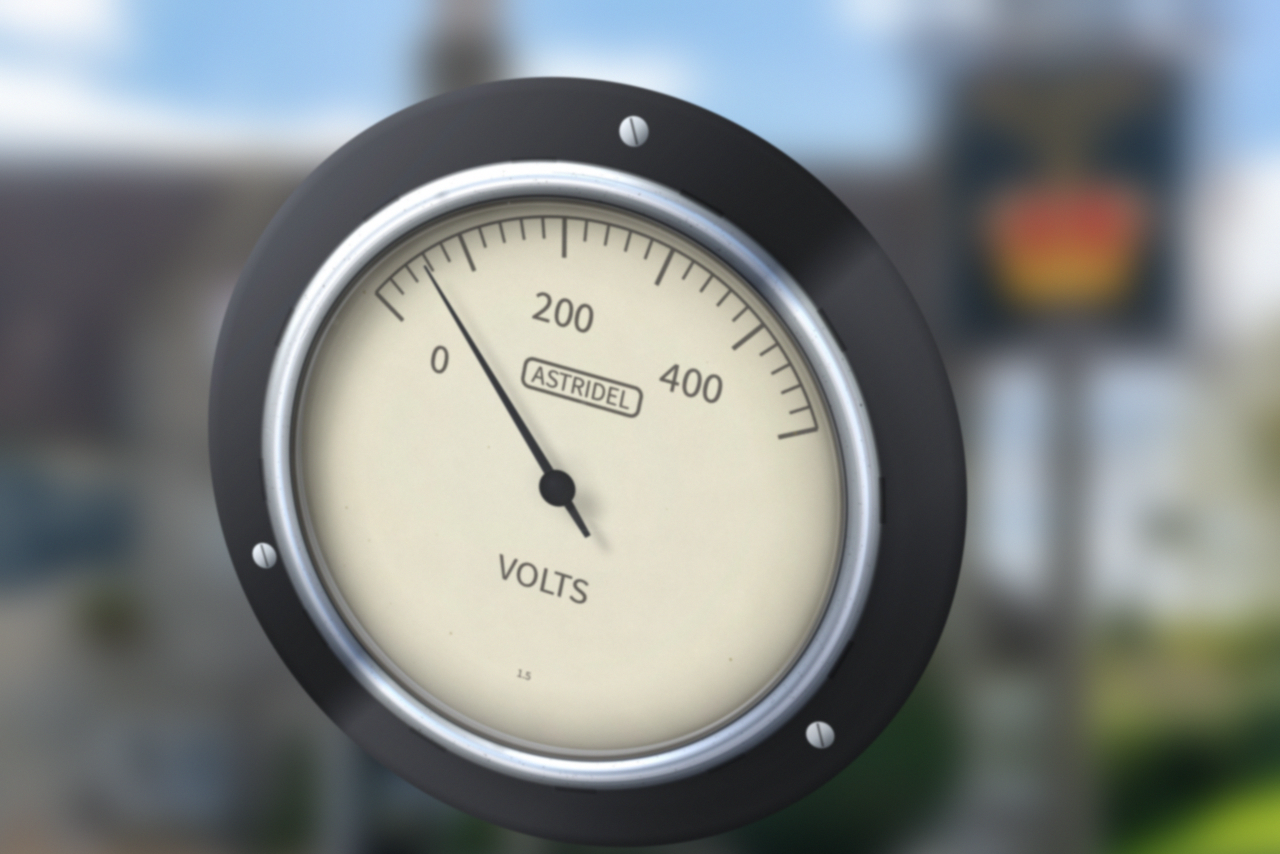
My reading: 60
